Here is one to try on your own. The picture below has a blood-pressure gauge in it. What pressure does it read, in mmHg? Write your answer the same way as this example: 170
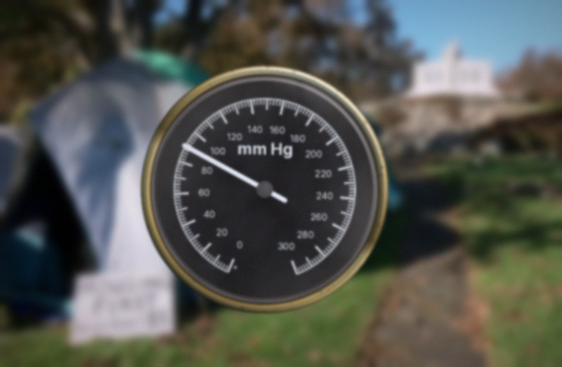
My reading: 90
